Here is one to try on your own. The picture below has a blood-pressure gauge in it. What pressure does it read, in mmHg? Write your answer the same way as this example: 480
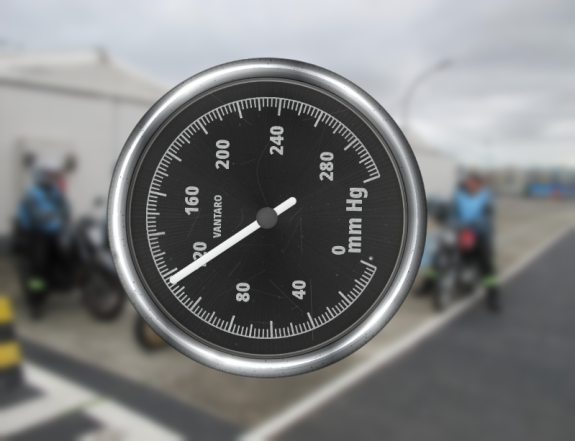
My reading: 116
